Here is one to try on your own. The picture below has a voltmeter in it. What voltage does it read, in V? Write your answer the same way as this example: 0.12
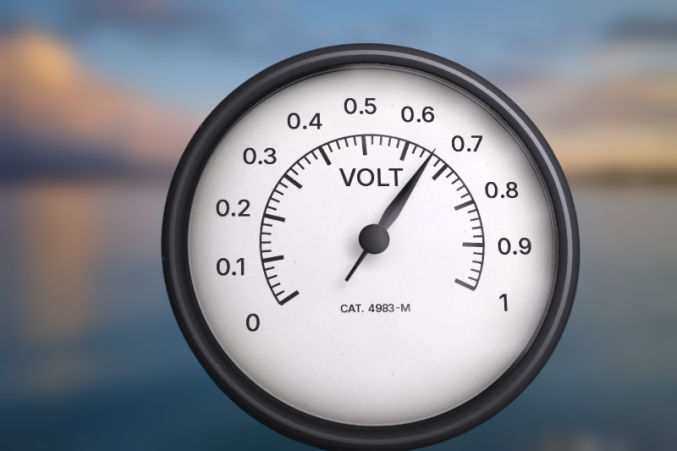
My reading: 0.66
